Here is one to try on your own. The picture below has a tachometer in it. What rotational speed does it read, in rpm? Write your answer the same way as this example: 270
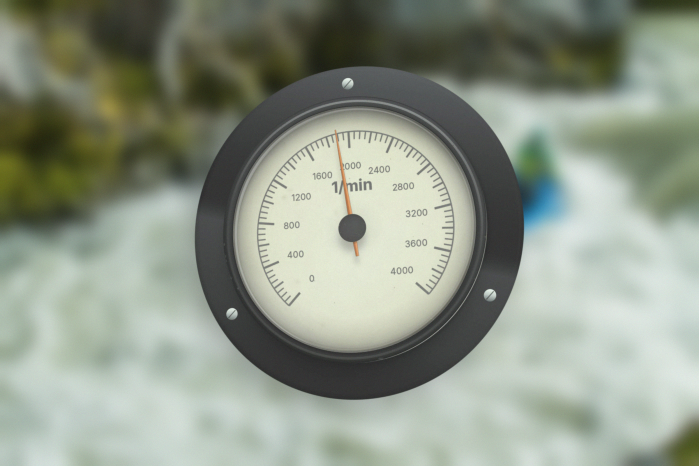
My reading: 1900
